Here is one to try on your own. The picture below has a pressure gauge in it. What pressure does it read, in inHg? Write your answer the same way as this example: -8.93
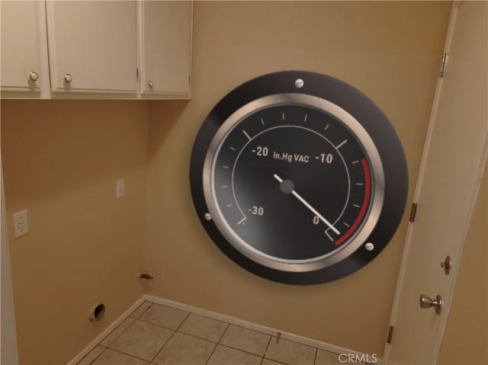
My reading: -1
